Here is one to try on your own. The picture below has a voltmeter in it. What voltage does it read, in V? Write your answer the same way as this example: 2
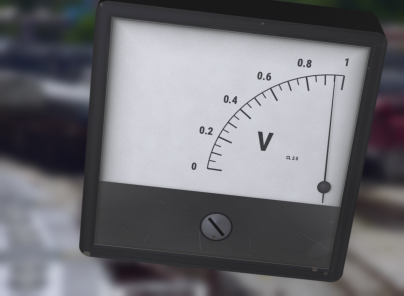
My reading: 0.95
